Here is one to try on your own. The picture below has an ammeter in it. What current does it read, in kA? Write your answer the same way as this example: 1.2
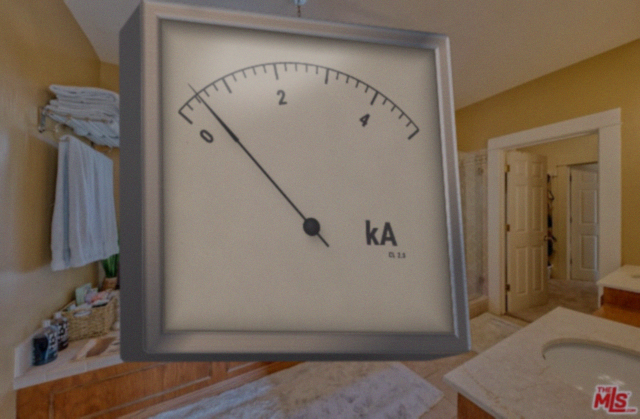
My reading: 0.4
